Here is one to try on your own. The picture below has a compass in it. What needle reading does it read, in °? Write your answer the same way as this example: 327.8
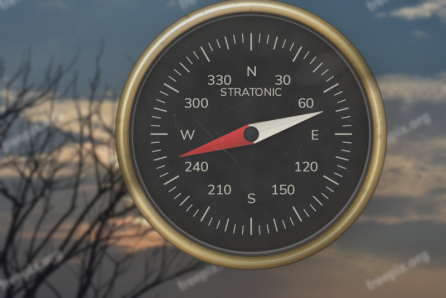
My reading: 252.5
